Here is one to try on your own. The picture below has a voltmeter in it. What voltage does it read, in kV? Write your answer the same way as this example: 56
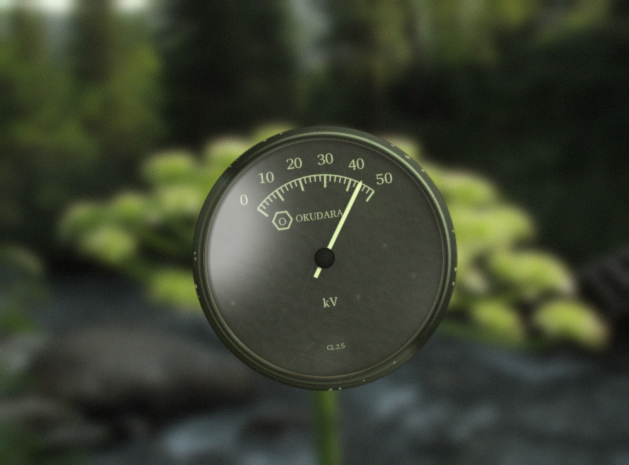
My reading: 44
